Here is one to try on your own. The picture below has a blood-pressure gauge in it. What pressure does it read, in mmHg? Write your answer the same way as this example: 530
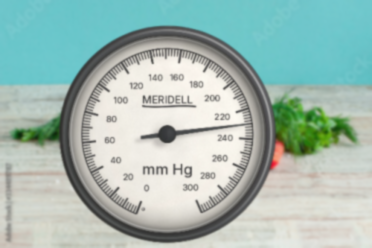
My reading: 230
